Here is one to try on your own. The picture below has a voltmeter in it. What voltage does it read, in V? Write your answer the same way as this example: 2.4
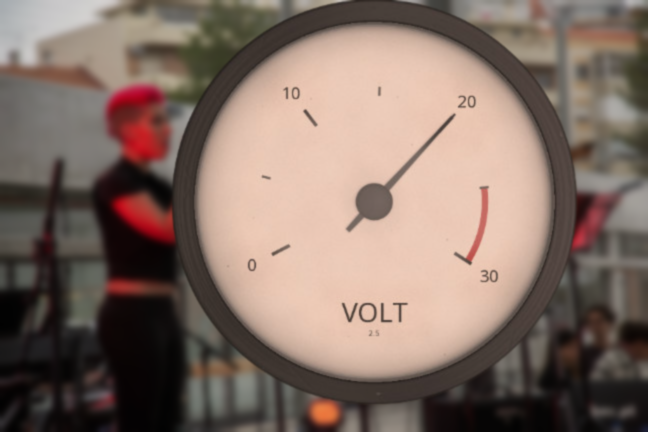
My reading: 20
